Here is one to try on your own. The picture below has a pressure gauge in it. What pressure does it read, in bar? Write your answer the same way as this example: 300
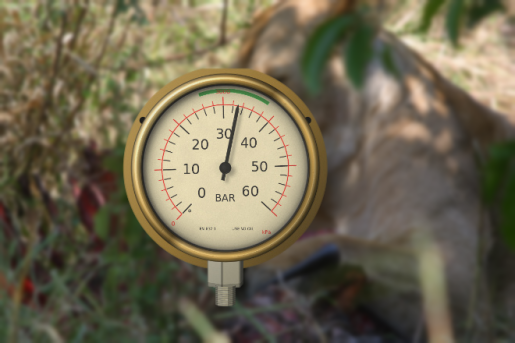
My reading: 33
